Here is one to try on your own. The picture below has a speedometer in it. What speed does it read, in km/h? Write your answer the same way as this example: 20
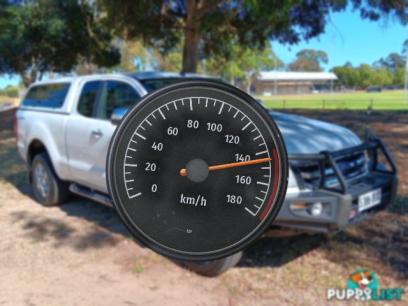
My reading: 145
